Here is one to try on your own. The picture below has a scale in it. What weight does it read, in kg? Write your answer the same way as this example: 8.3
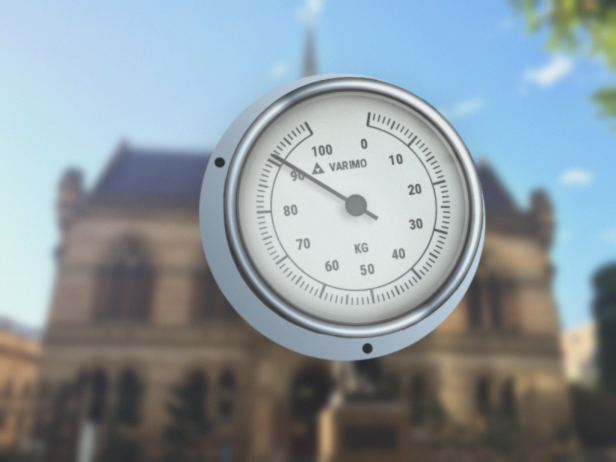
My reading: 91
